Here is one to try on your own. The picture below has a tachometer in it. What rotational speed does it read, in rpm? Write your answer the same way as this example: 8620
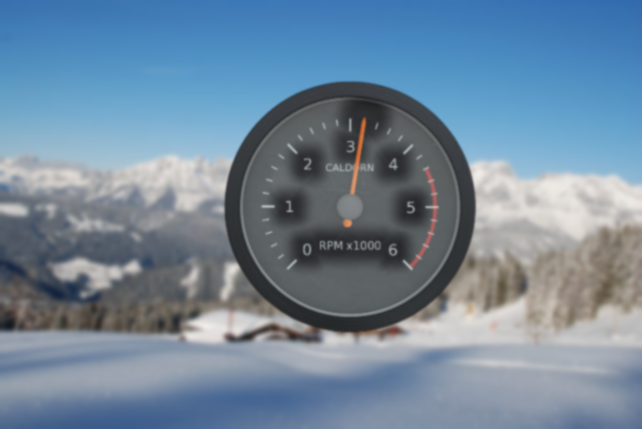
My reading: 3200
